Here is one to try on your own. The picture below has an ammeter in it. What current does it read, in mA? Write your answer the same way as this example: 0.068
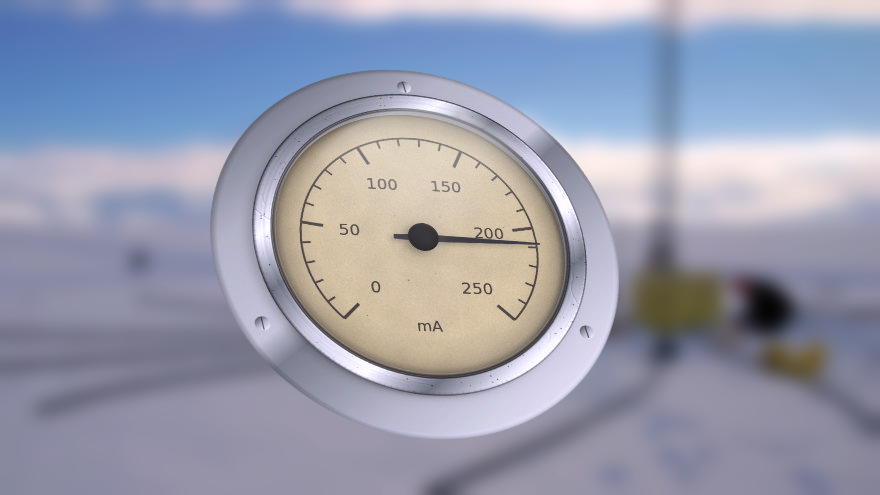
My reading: 210
